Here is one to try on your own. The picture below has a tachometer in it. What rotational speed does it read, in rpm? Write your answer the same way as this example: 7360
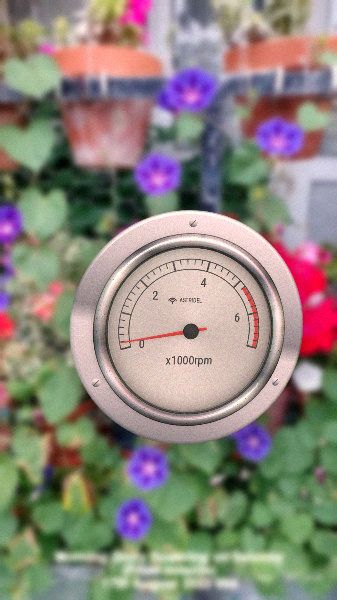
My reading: 200
